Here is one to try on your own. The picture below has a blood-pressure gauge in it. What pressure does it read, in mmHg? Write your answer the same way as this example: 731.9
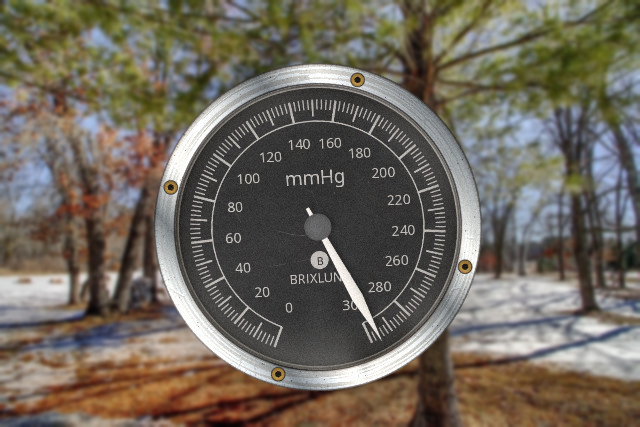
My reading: 296
